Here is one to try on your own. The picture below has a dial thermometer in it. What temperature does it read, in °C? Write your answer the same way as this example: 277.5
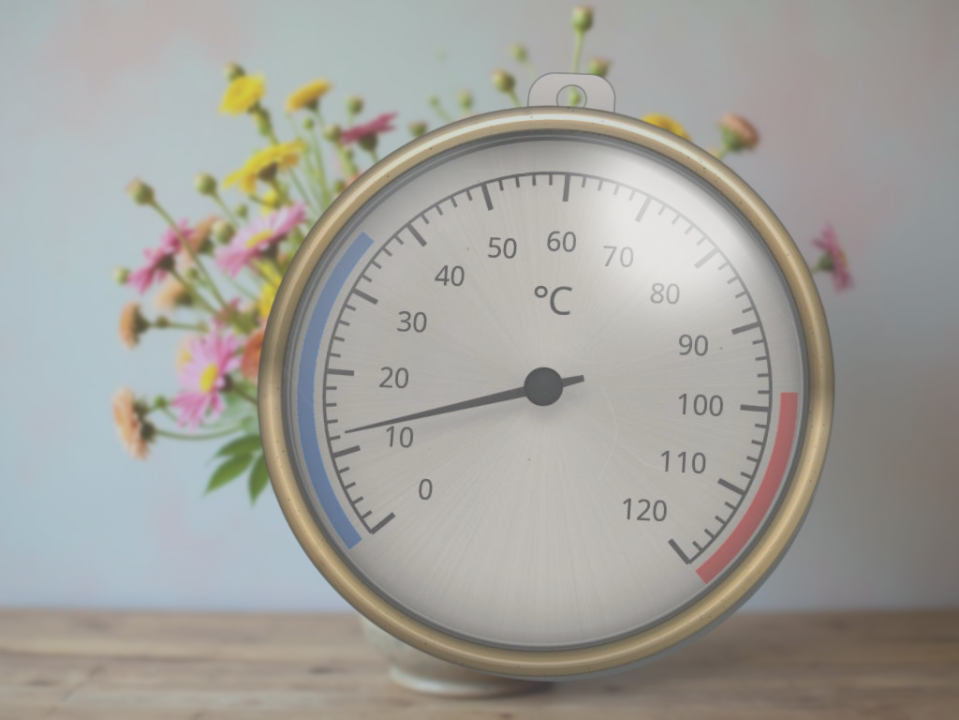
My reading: 12
